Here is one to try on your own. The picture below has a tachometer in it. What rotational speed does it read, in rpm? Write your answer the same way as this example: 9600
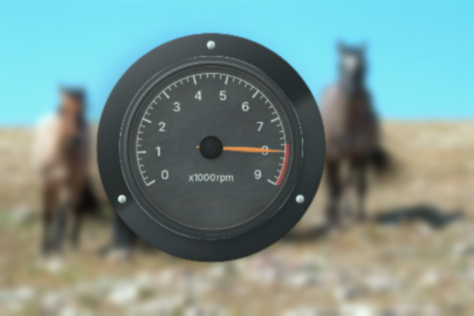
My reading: 8000
